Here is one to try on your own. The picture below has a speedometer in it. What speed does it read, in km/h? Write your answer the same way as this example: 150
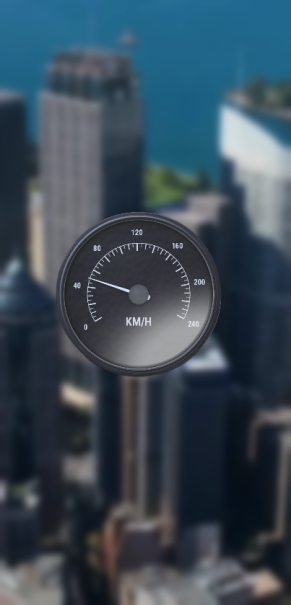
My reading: 50
